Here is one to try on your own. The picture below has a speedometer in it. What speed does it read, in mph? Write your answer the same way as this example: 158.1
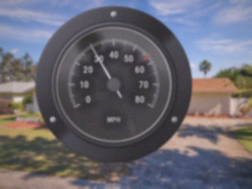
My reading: 30
